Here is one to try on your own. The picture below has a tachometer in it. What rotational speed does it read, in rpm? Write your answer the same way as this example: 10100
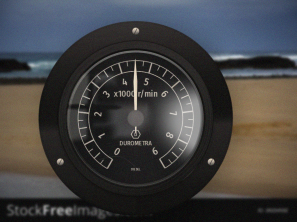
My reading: 4500
